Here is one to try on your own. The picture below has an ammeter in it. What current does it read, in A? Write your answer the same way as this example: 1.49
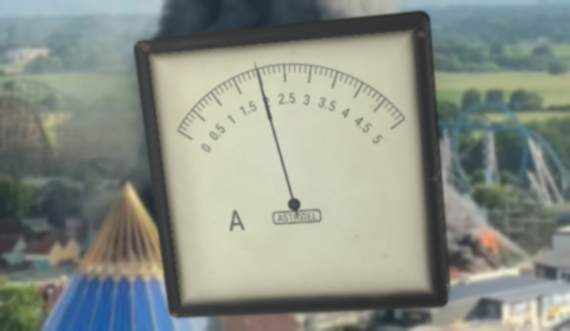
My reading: 2
